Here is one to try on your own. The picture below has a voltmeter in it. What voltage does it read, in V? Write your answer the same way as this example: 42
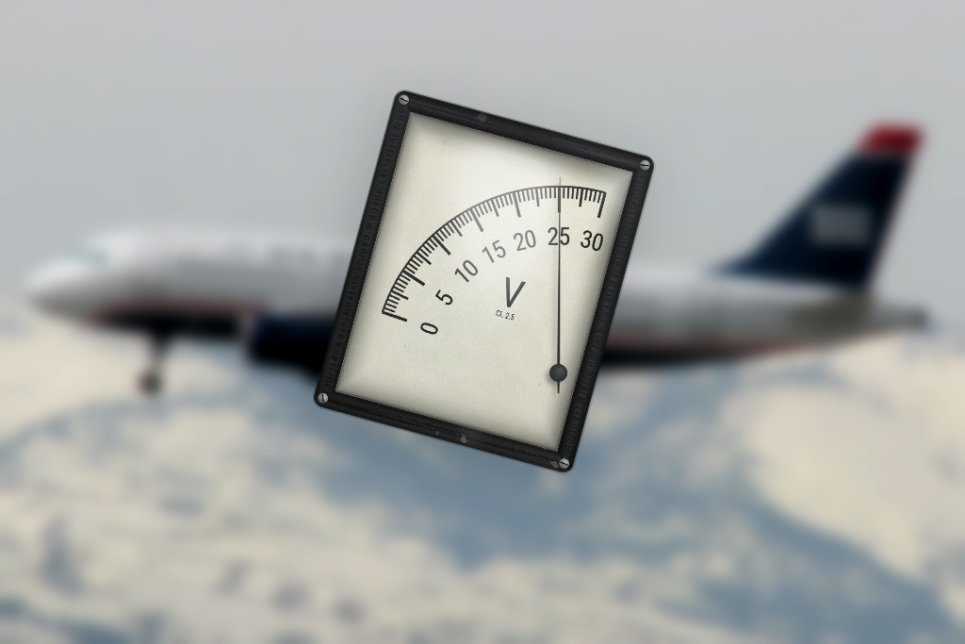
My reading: 25
